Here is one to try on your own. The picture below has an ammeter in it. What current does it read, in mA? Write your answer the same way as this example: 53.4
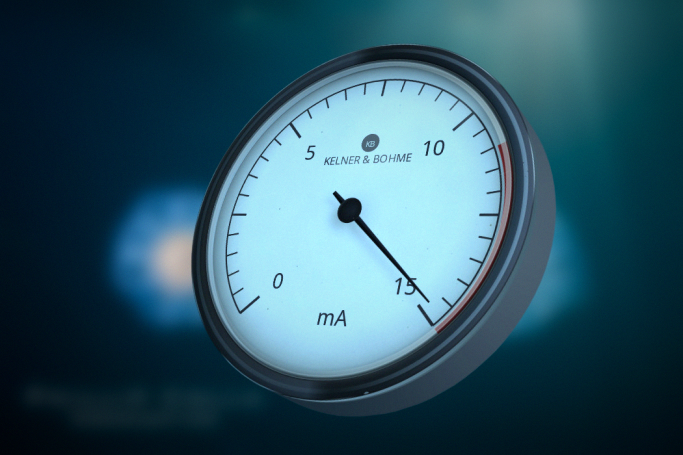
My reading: 14.75
